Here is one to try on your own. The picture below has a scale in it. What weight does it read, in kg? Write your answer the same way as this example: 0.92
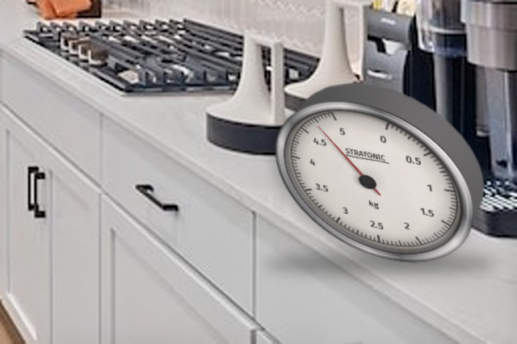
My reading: 4.75
